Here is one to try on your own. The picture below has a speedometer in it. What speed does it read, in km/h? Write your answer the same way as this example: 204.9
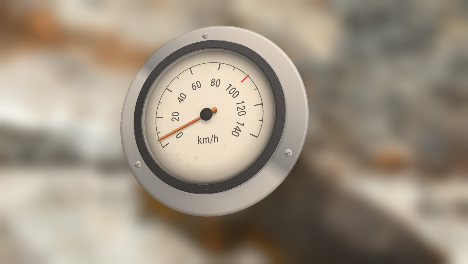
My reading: 5
